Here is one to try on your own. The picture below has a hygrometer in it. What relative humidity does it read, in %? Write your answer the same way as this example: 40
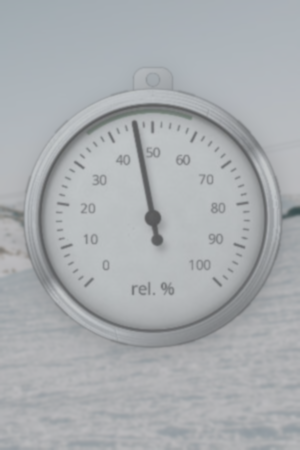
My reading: 46
